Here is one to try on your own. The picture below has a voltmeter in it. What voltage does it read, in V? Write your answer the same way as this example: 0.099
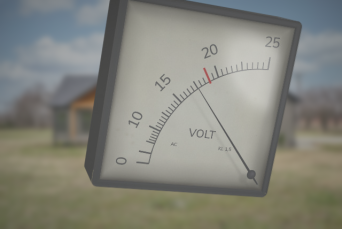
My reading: 17.5
